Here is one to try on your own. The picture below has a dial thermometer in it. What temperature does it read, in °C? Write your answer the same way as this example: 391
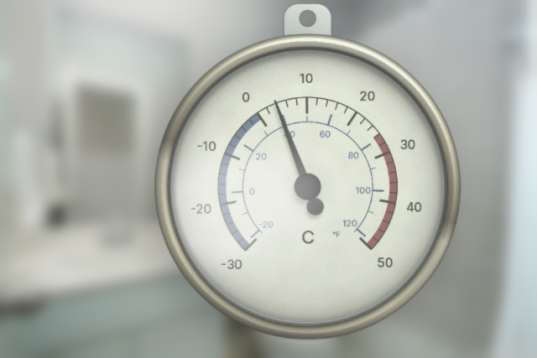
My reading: 4
